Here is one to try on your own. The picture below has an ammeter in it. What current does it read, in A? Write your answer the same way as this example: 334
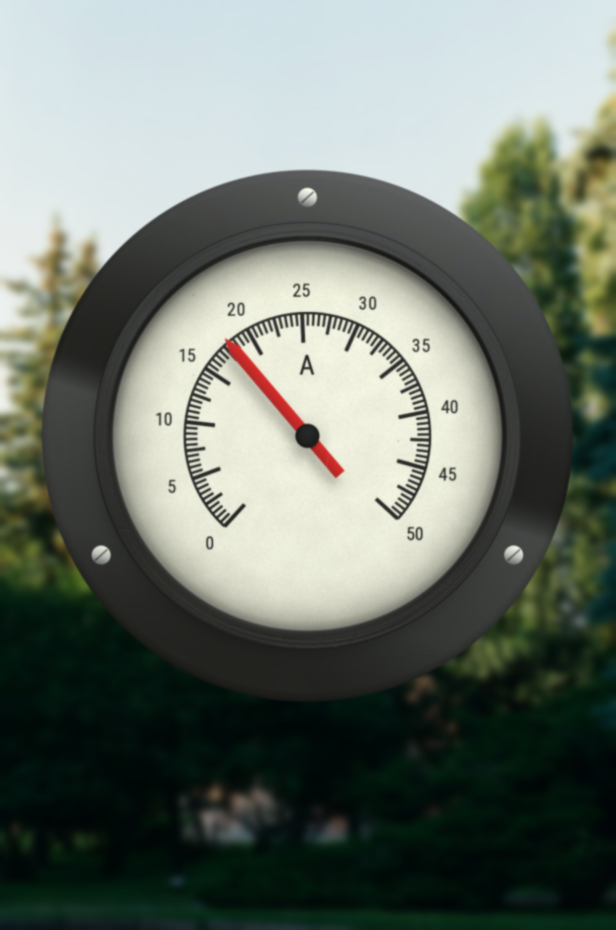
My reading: 18
